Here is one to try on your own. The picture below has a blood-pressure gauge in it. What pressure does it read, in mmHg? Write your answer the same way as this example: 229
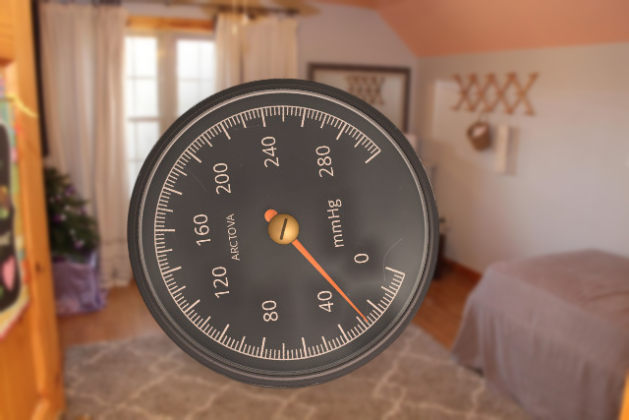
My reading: 28
